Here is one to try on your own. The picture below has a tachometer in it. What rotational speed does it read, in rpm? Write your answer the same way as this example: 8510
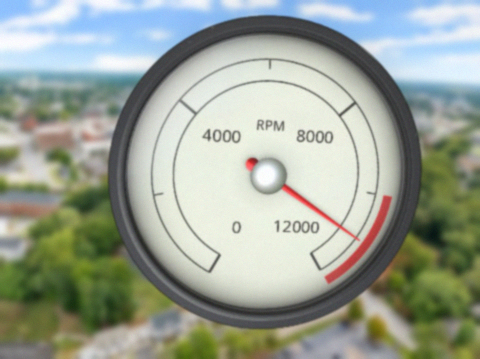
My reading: 11000
